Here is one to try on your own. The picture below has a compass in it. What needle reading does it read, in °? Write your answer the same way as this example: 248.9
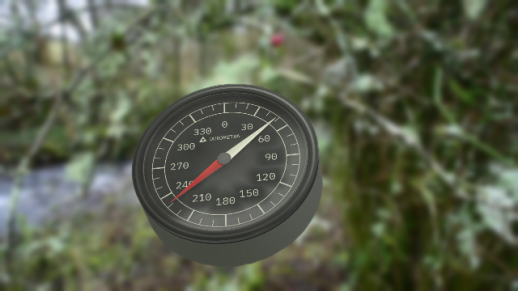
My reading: 230
